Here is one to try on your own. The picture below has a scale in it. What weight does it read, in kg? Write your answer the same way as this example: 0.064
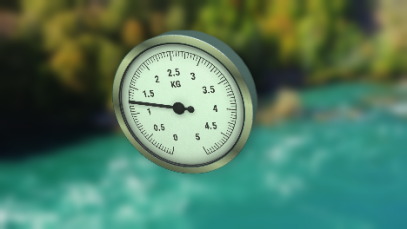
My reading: 1.25
